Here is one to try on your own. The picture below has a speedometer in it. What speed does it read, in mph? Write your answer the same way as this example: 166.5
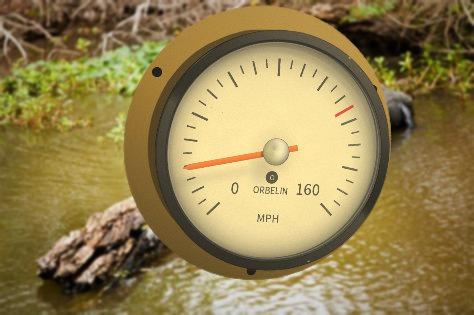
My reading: 20
